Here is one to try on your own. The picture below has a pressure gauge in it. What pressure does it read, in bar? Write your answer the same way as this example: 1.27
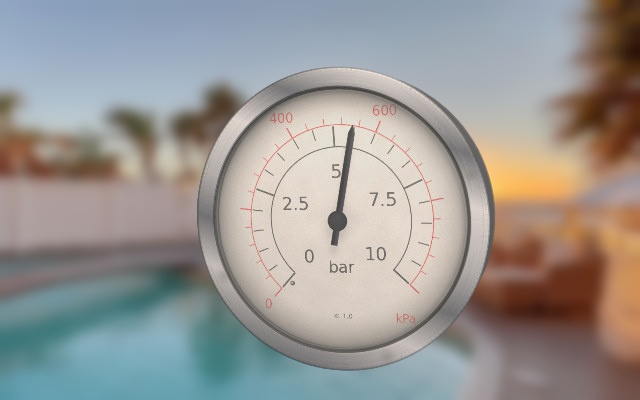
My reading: 5.5
